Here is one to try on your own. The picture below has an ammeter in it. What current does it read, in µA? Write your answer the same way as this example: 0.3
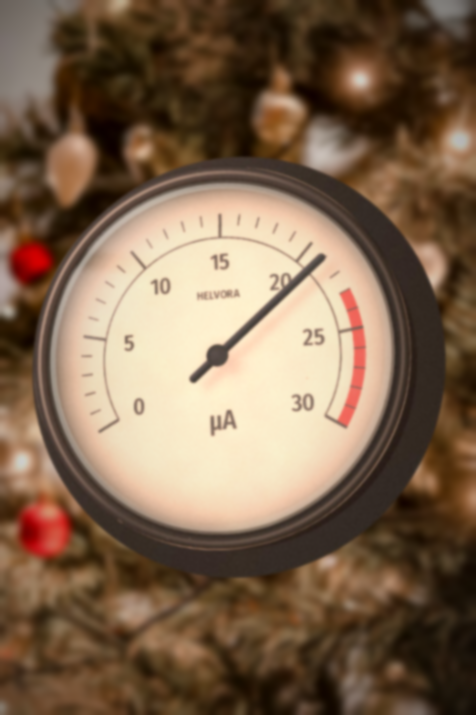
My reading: 21
